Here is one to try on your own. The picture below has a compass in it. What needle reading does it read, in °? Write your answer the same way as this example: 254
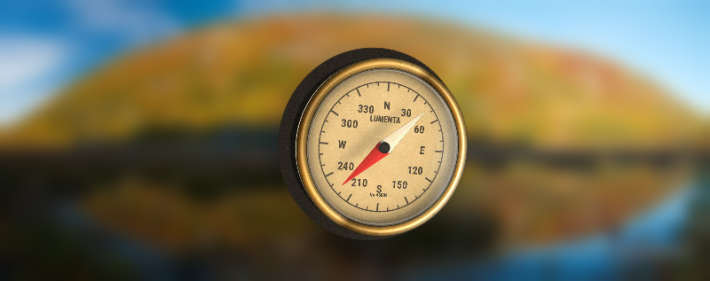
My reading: 225
